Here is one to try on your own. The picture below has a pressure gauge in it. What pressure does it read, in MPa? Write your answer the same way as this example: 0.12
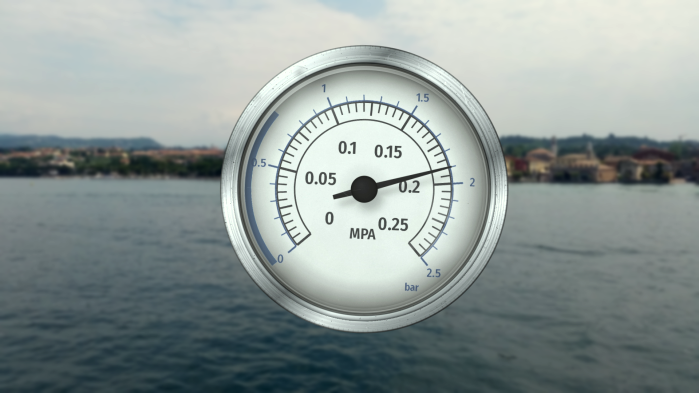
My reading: 0.19
